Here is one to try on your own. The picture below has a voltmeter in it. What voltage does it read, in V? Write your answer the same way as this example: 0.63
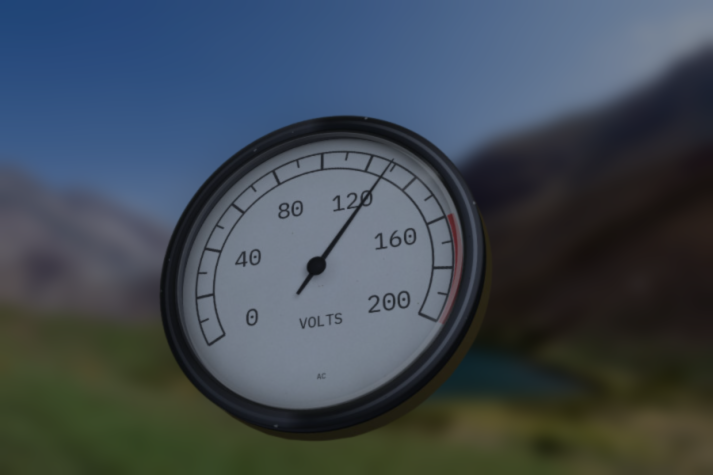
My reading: 130
